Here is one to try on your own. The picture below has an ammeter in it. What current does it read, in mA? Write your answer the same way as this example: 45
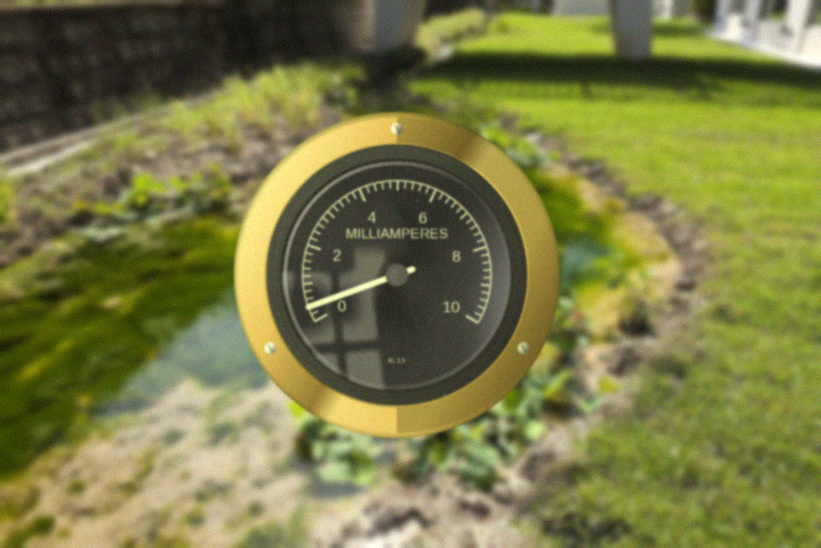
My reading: 0.4
